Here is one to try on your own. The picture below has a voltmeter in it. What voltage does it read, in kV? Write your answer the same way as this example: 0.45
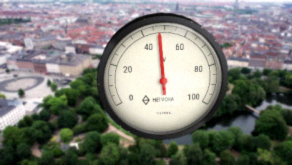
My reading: 47.5
